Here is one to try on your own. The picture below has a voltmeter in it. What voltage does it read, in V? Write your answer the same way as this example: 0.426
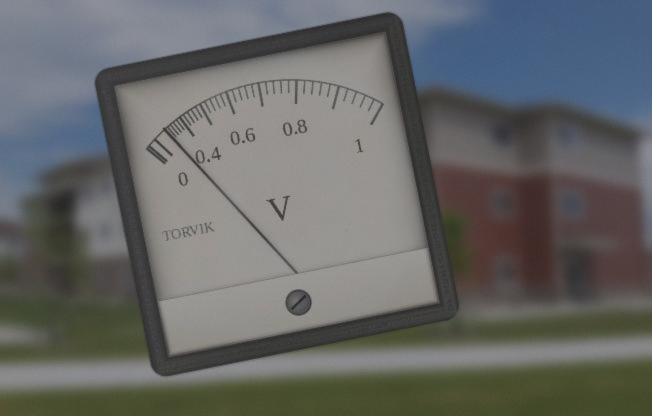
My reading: 0.3
